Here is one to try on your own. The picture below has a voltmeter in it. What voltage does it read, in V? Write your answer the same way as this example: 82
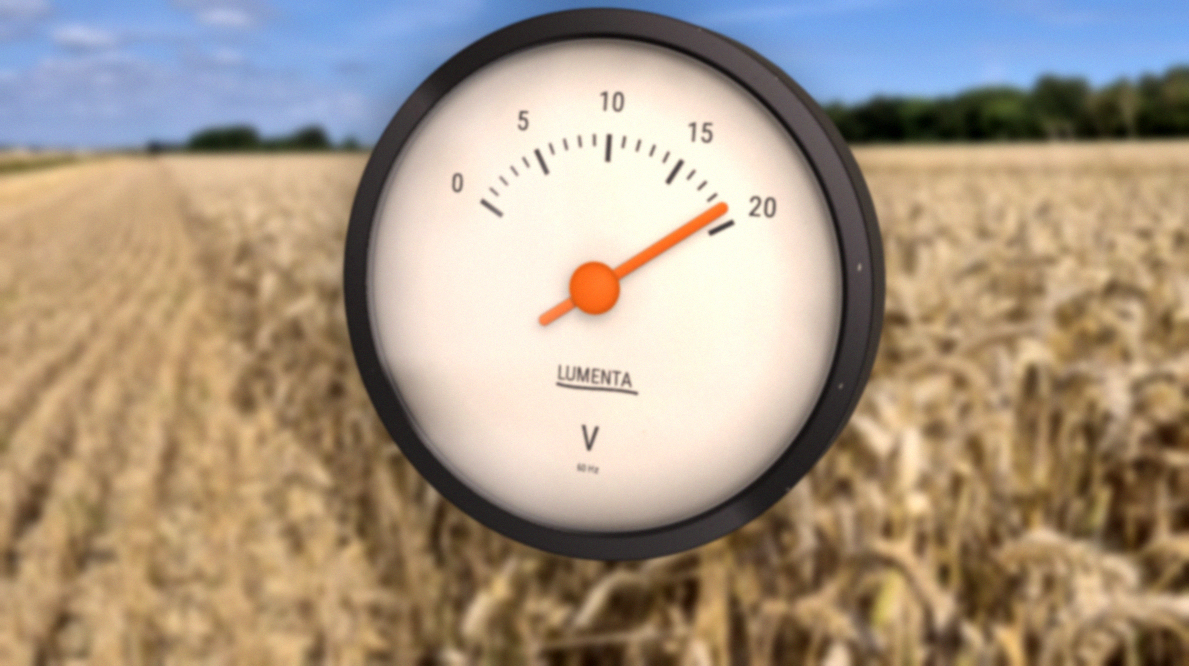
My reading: 19
